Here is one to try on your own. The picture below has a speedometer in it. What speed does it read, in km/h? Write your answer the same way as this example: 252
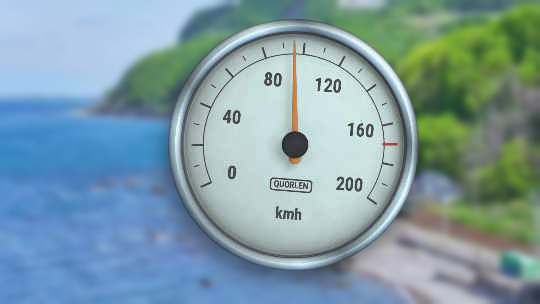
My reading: 95
